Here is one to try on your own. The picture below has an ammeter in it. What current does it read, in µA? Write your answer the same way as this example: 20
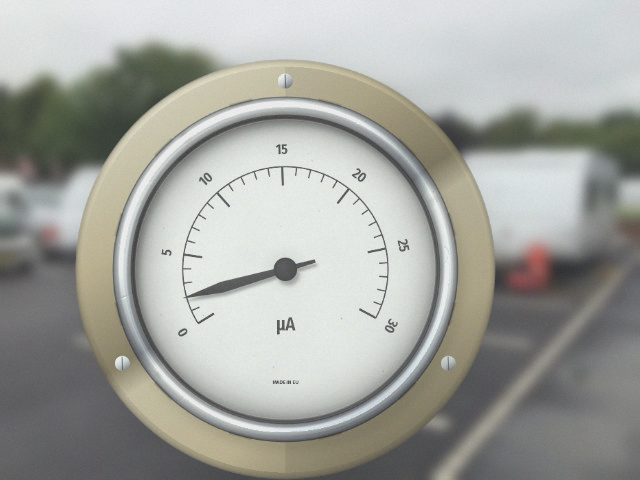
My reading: 2
